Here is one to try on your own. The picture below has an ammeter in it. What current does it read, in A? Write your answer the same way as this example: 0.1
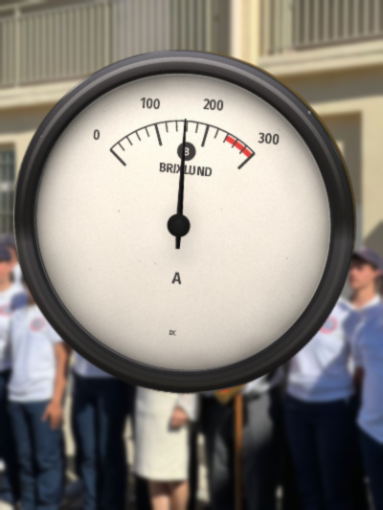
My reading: 160
